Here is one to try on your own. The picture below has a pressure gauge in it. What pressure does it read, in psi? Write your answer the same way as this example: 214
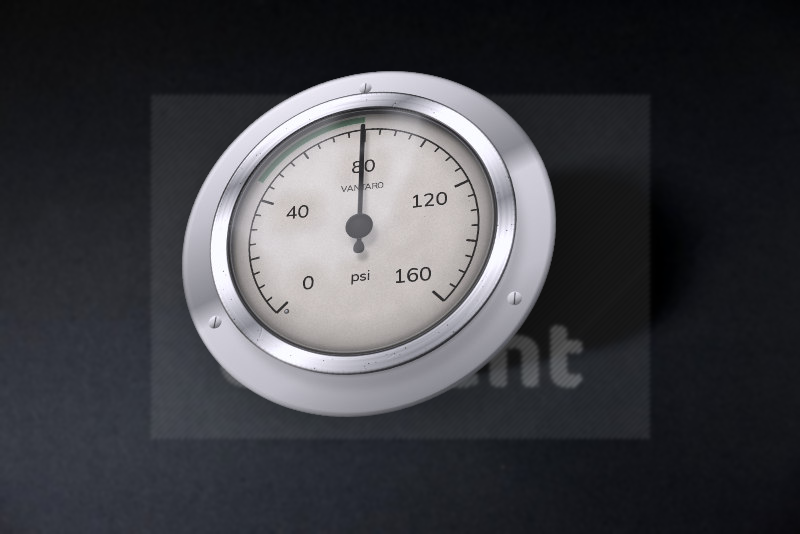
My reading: 80
